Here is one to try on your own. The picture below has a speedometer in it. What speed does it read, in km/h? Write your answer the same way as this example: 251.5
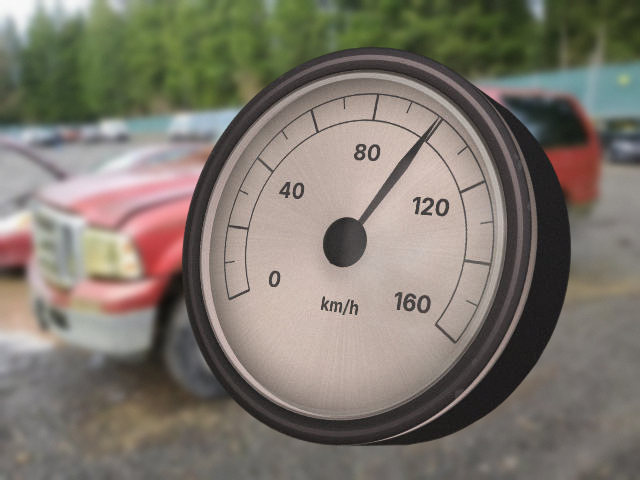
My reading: 100
